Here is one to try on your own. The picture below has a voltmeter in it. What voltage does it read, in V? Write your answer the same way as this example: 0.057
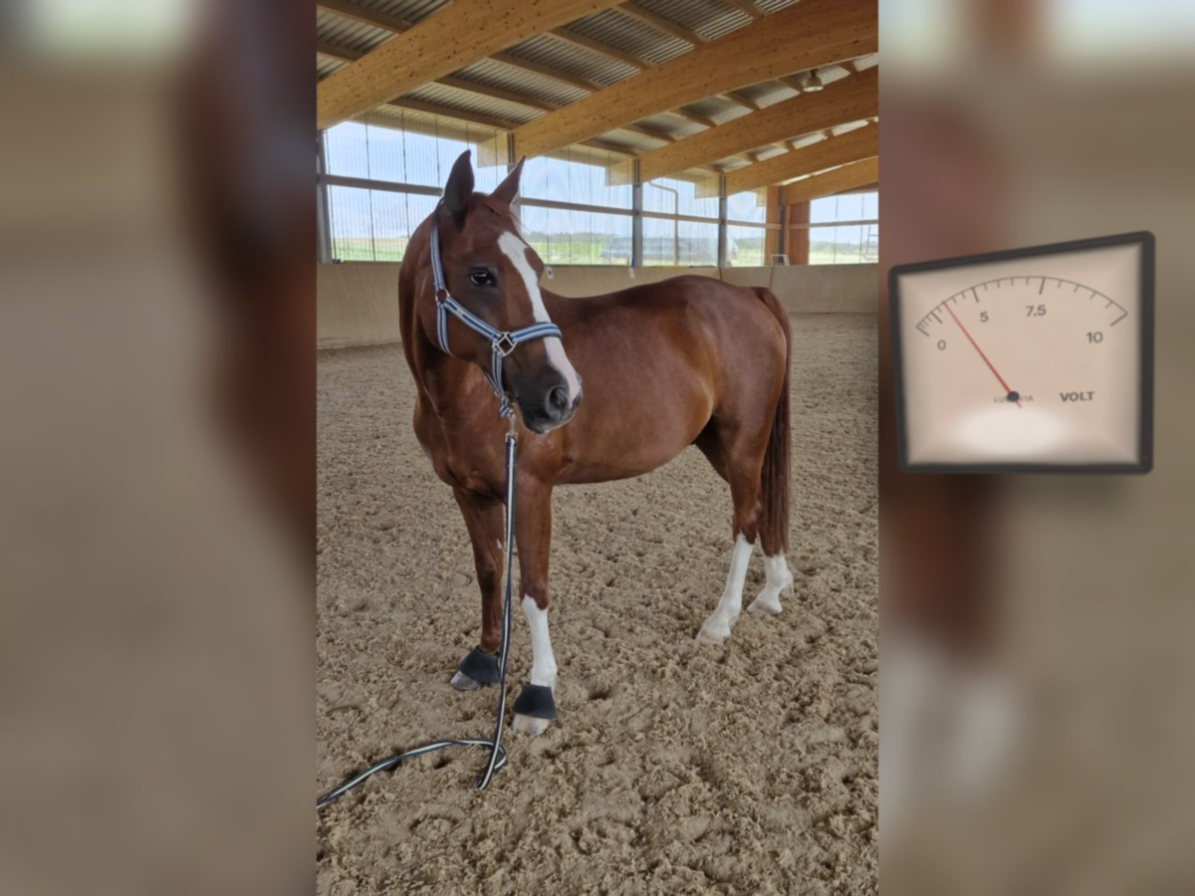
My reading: 3.5
